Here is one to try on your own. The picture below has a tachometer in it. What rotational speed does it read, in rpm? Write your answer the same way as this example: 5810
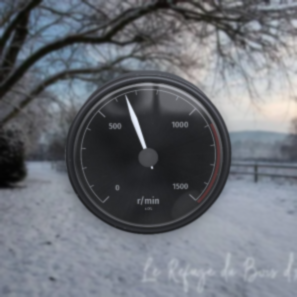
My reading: 650
